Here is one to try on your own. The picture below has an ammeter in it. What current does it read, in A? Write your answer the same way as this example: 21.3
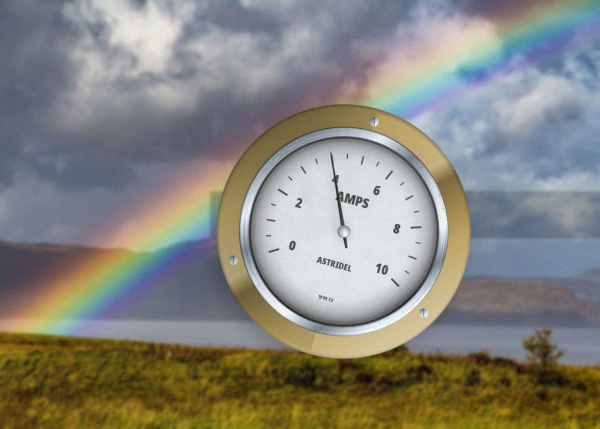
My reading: 4
